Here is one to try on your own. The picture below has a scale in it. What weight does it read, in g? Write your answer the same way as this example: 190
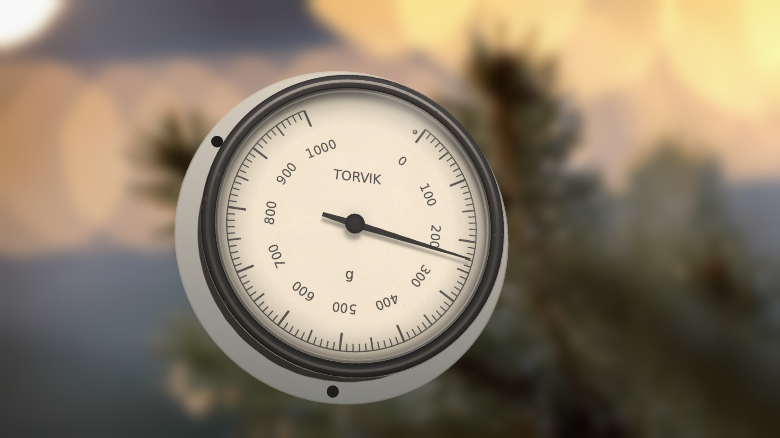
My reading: 230
